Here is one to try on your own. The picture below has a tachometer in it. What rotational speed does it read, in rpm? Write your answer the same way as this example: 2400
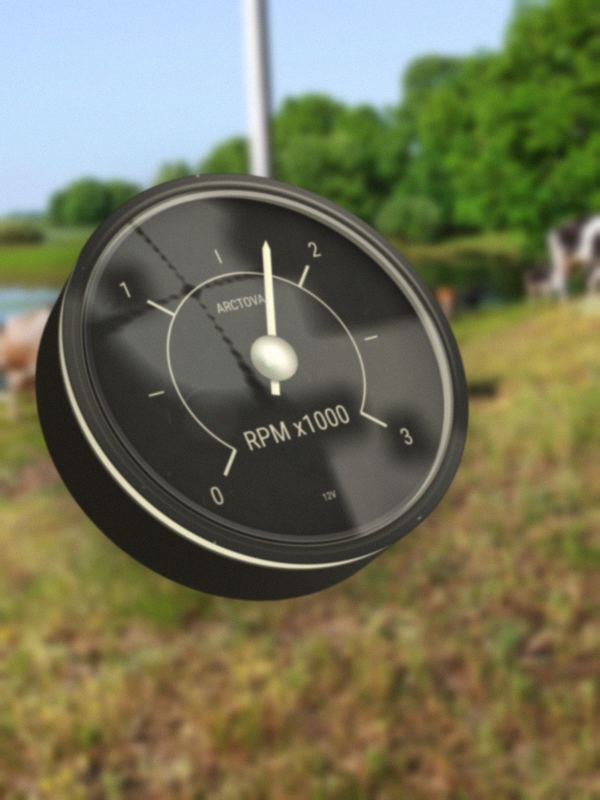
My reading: 1750
